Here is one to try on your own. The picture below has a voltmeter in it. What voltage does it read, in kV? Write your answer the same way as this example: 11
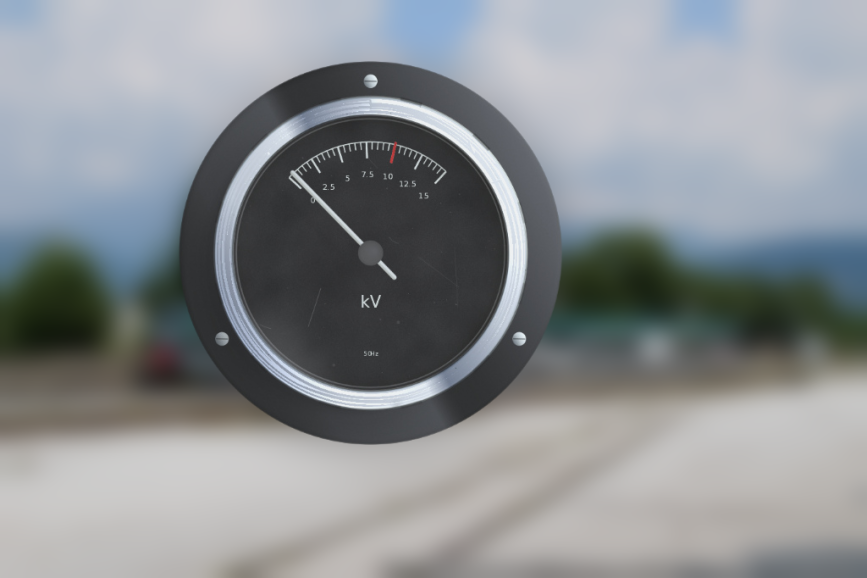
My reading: 0.5
